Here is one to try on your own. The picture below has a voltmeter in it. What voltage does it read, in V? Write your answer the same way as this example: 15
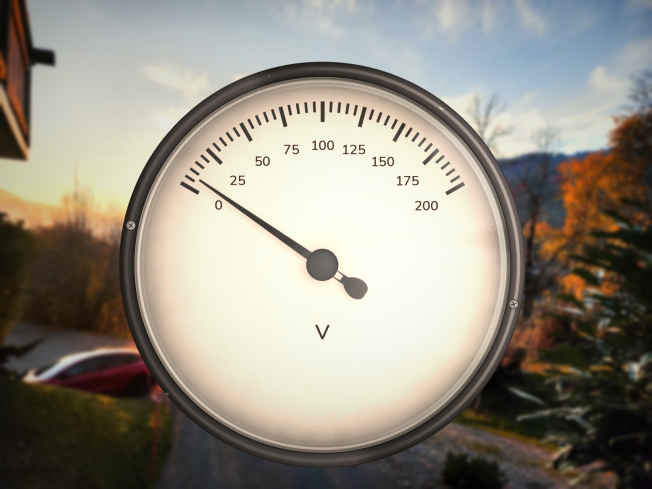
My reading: 7.5
